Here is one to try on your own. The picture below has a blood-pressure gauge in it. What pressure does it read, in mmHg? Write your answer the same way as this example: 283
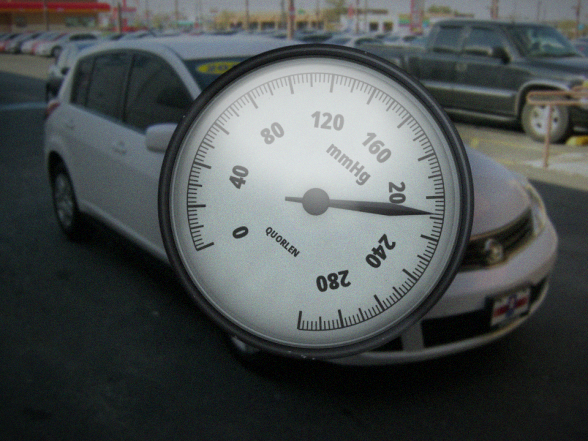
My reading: 208
